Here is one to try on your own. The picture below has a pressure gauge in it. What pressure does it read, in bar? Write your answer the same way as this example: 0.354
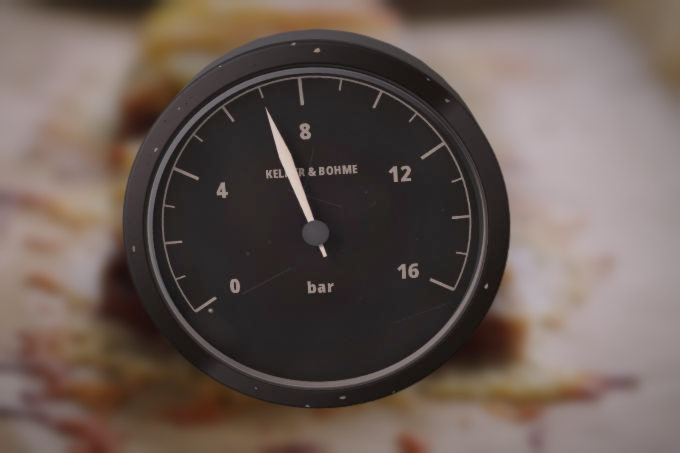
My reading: 7
